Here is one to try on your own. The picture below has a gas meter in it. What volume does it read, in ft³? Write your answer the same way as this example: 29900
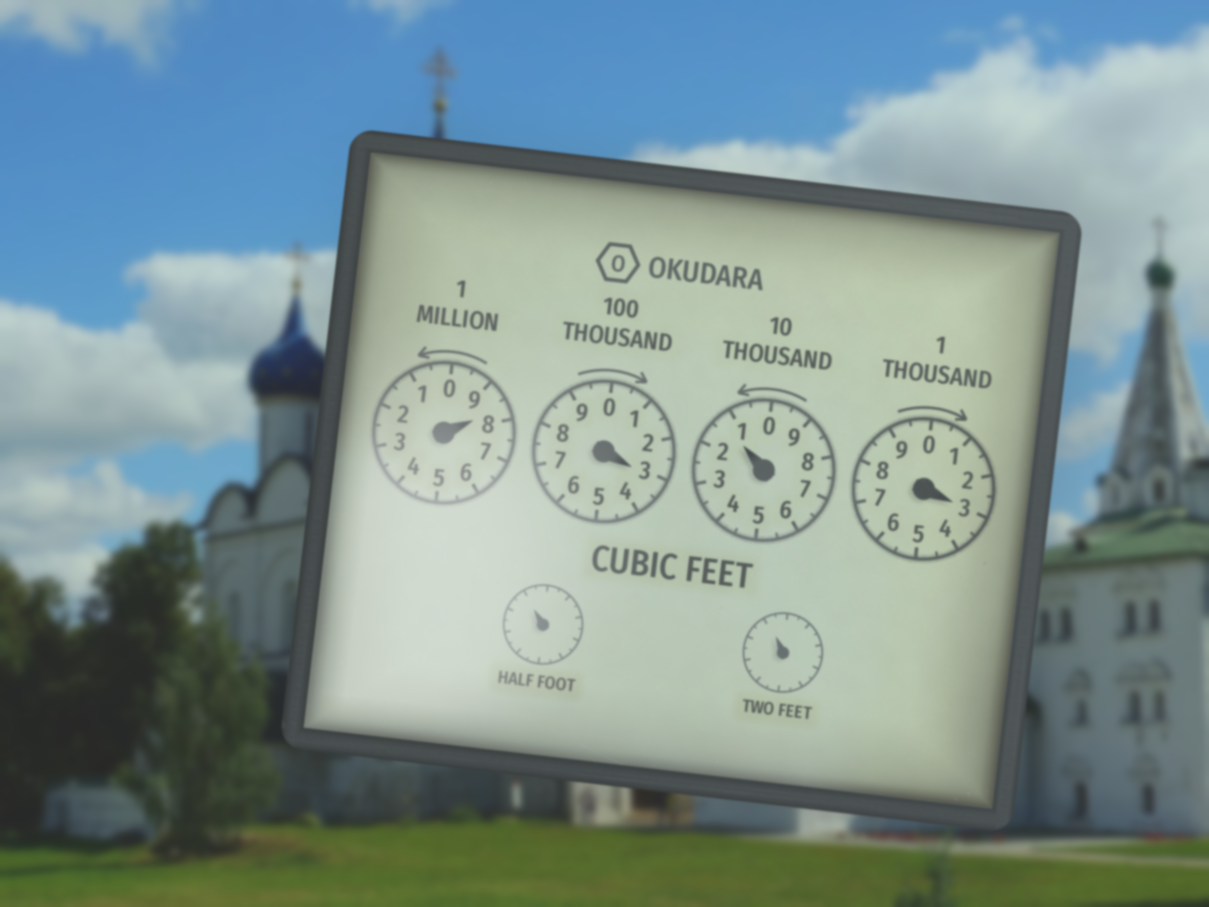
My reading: 831300
